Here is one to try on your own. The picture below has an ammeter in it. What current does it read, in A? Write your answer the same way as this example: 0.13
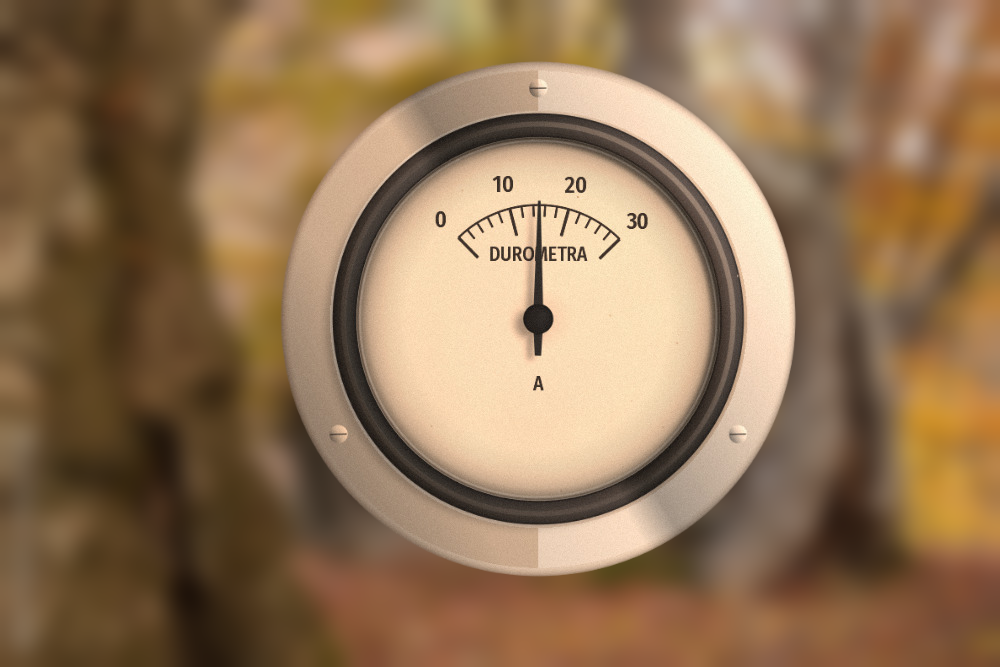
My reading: 15
